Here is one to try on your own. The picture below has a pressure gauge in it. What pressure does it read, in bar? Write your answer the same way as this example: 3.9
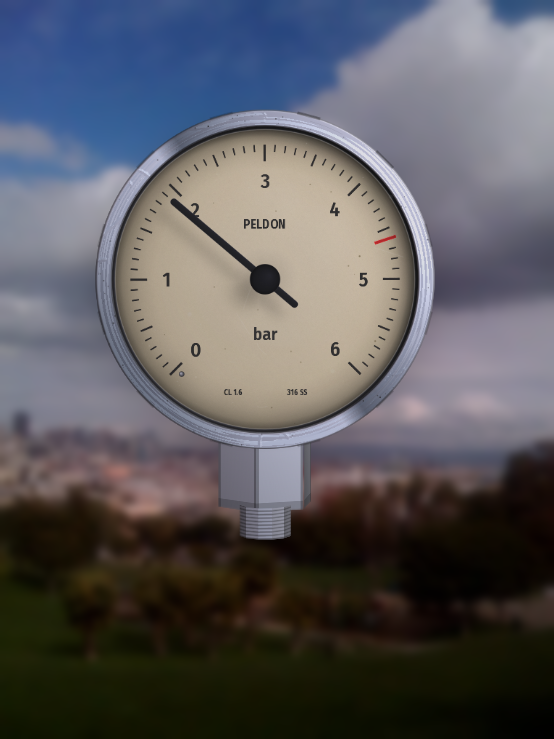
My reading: 1.9
